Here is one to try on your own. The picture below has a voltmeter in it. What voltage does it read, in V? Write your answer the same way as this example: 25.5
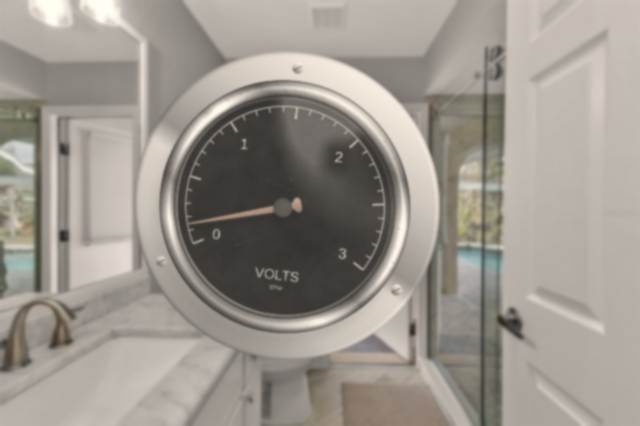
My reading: 0.15
